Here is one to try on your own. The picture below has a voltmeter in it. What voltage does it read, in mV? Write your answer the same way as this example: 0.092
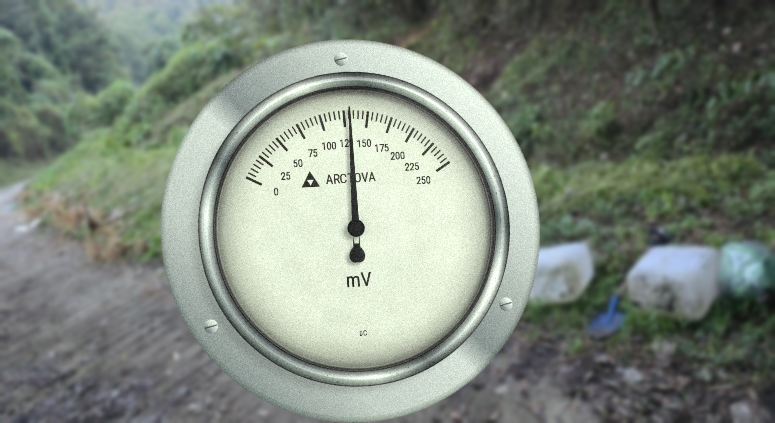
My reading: 130
